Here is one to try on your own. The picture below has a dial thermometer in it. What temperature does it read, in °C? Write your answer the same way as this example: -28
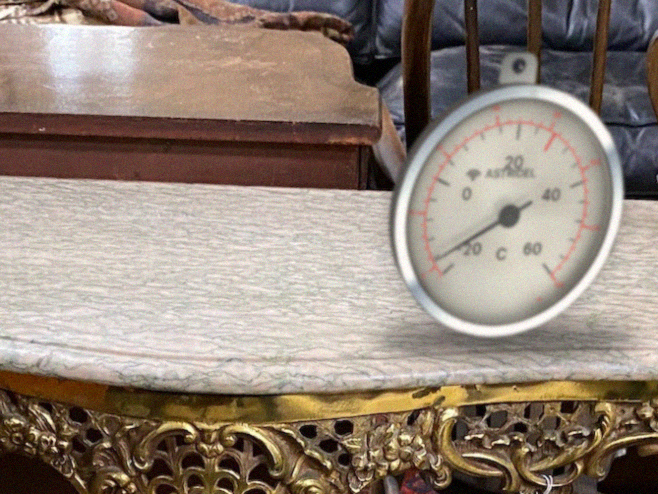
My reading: -16
